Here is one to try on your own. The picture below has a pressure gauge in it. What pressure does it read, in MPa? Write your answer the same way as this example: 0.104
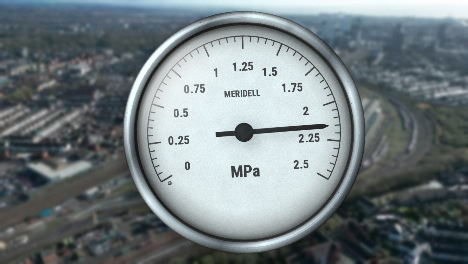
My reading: 2.15
